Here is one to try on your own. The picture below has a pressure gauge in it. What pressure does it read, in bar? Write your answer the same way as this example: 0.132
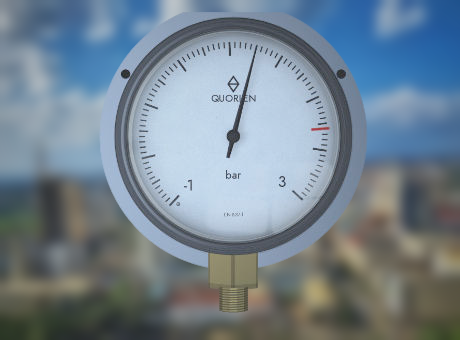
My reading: 1.25
